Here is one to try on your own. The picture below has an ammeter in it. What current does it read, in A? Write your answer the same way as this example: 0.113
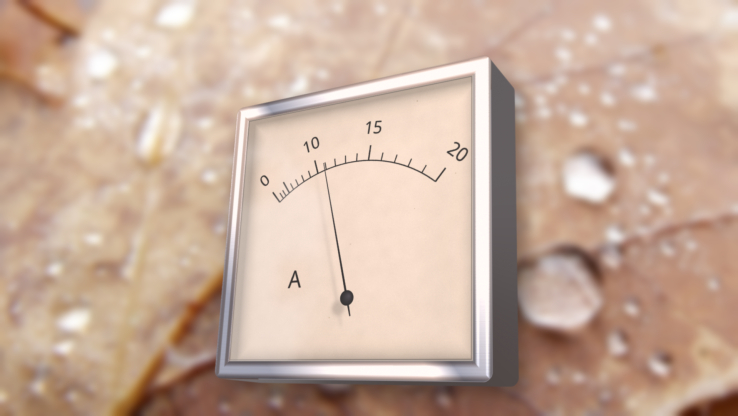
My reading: 11
